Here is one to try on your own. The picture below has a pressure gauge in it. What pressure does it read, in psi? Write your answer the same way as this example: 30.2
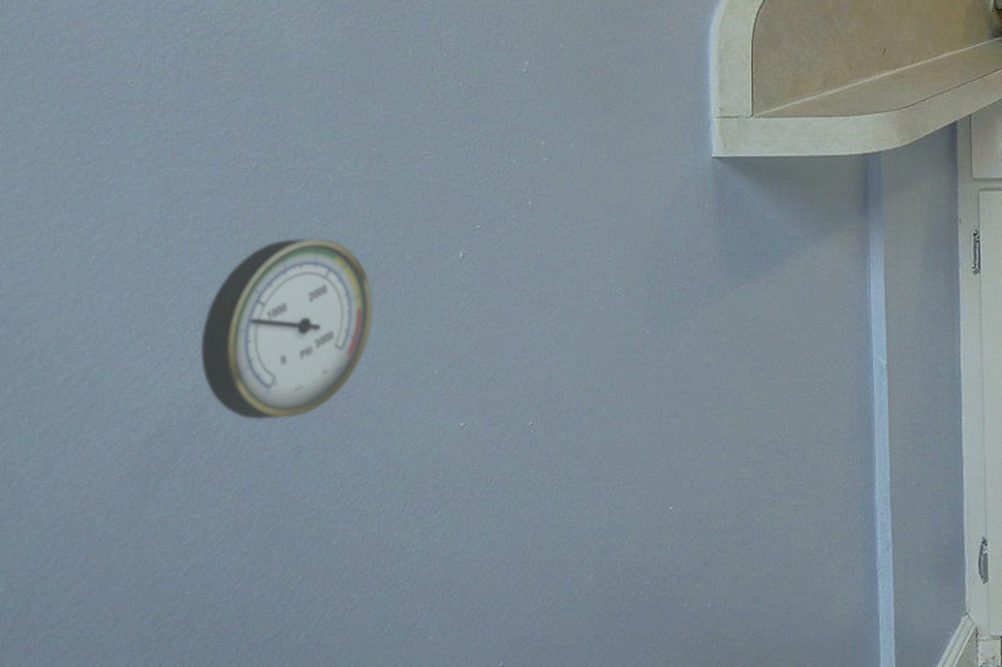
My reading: 800
